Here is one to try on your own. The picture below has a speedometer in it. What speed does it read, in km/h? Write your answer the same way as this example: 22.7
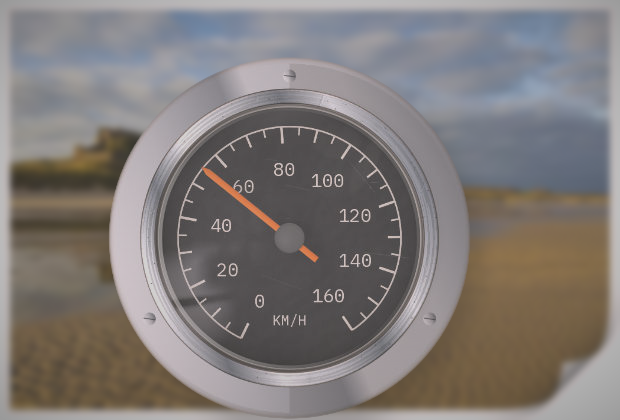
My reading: 55
